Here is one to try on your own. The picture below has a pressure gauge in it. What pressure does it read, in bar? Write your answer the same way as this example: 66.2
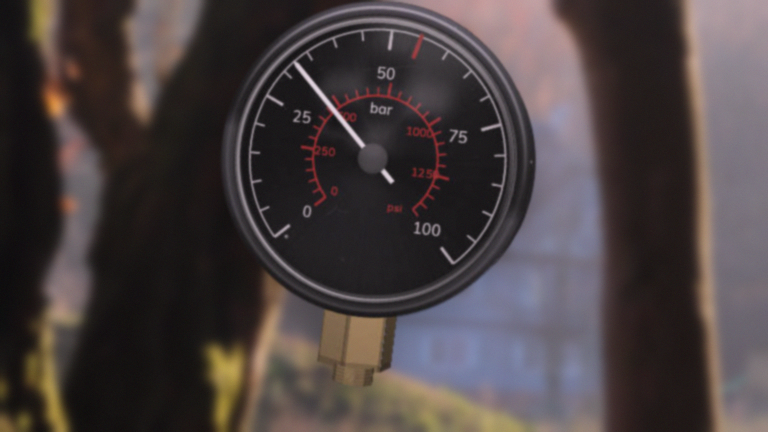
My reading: 32.5
